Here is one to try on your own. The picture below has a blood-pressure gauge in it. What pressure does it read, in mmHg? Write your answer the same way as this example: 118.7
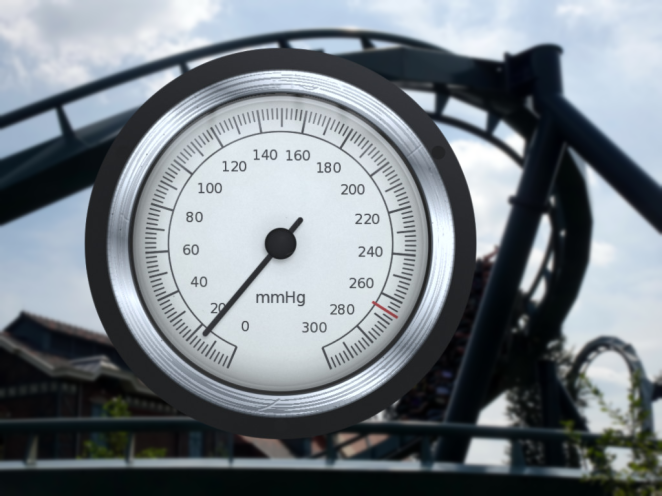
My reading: 16
